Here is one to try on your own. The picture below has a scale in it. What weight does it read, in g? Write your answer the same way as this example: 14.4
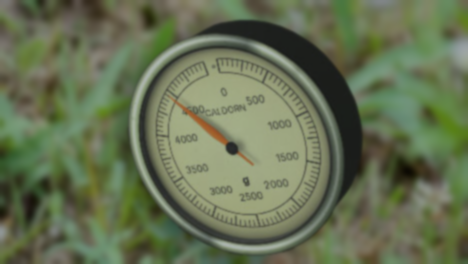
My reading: 4500
